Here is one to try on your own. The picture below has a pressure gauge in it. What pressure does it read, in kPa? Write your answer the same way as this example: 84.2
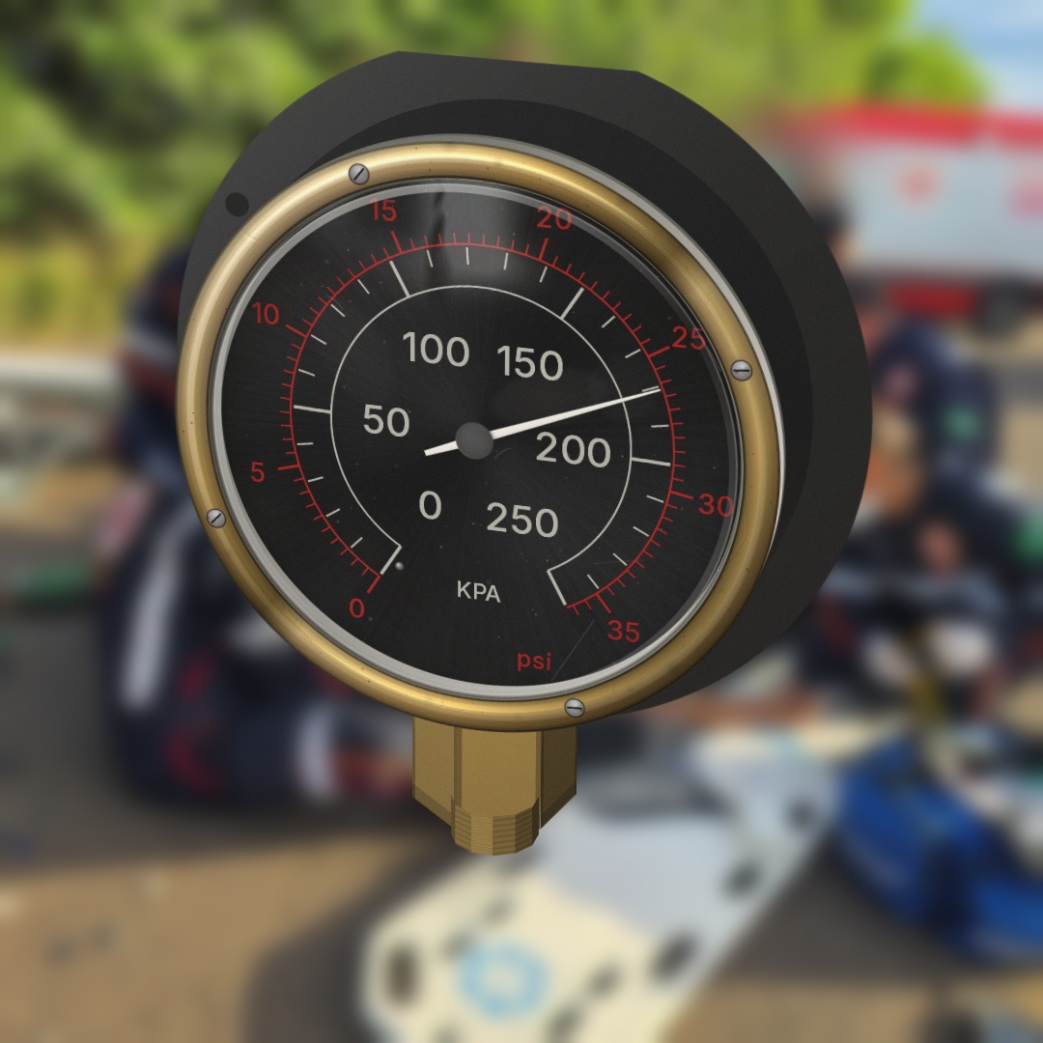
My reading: 180
